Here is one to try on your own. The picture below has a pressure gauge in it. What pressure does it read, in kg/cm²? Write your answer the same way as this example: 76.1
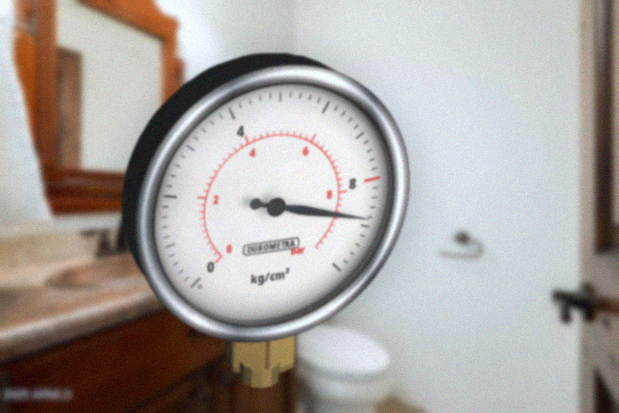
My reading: 8.8
